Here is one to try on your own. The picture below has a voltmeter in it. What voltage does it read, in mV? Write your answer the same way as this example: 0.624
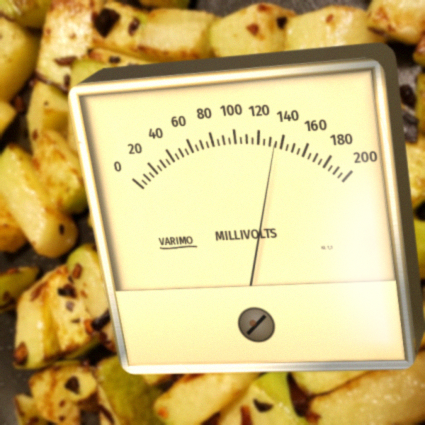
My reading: 135
